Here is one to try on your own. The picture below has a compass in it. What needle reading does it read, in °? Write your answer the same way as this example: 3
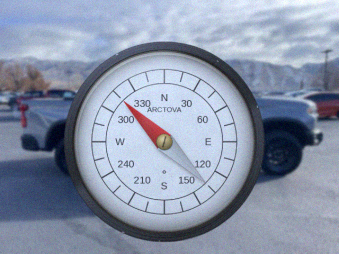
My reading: 315
